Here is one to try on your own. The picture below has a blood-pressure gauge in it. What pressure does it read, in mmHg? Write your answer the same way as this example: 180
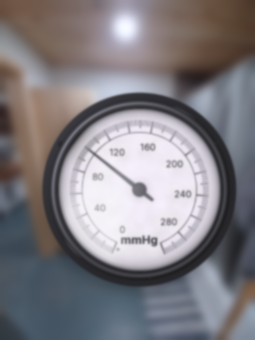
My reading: 100
